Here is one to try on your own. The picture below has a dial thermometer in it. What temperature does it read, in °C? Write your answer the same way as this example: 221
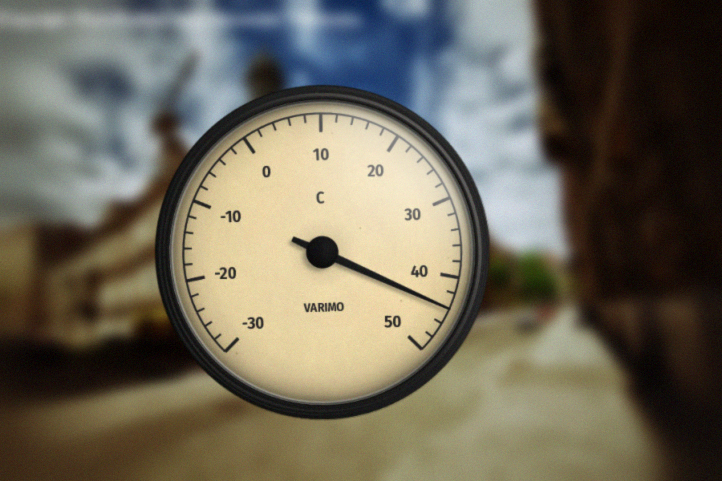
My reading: 44
